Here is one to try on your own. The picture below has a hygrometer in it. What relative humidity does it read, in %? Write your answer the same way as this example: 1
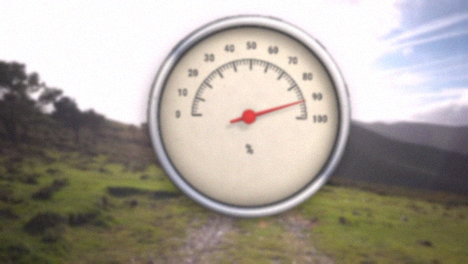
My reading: 90
